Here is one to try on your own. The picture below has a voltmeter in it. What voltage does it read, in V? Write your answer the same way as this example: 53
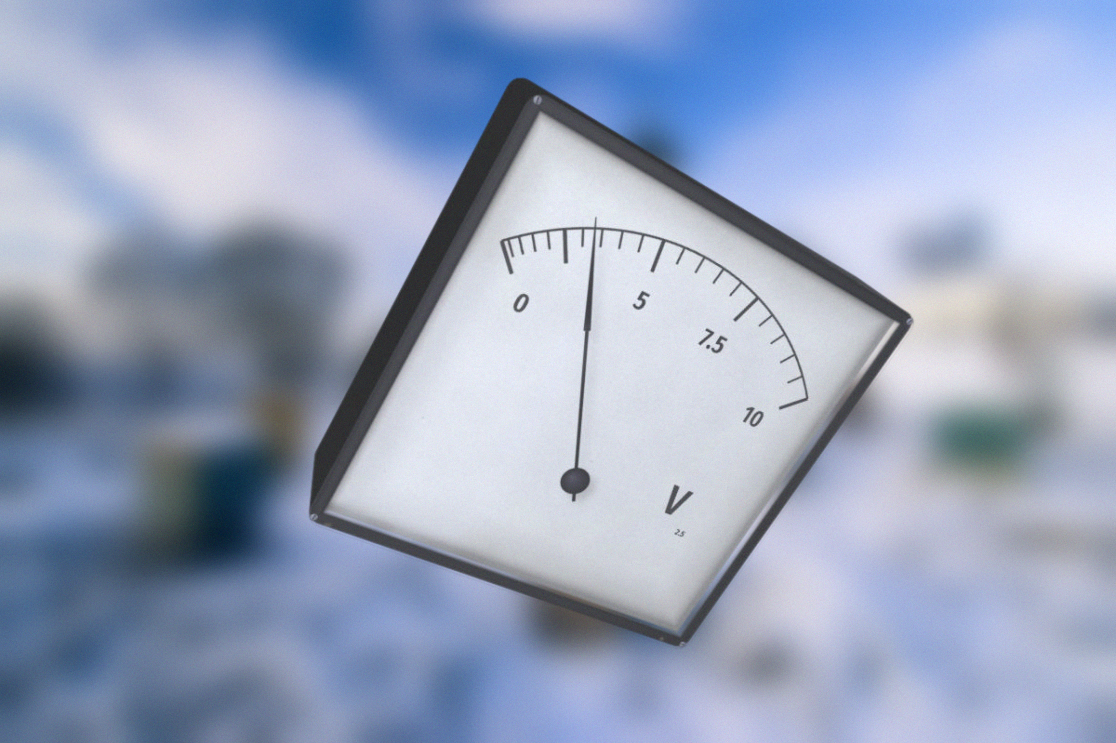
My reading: 3.25
